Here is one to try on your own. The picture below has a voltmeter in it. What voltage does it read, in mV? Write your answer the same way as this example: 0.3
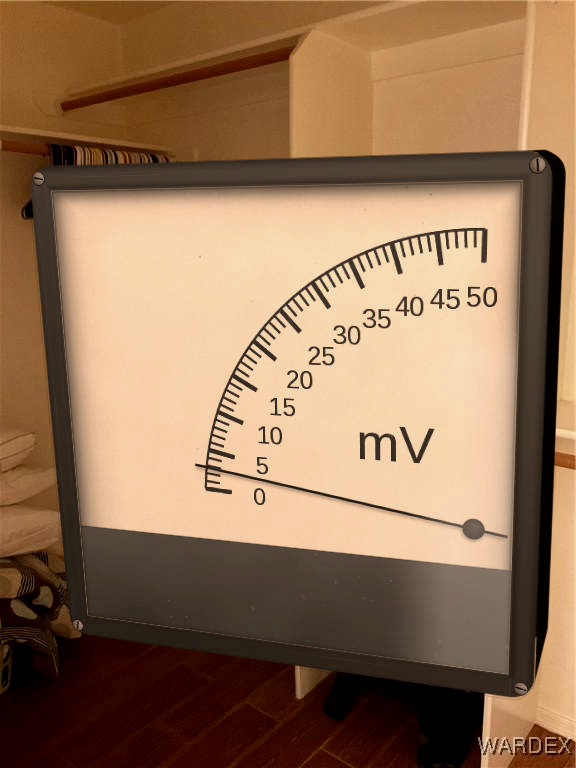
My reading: 3
